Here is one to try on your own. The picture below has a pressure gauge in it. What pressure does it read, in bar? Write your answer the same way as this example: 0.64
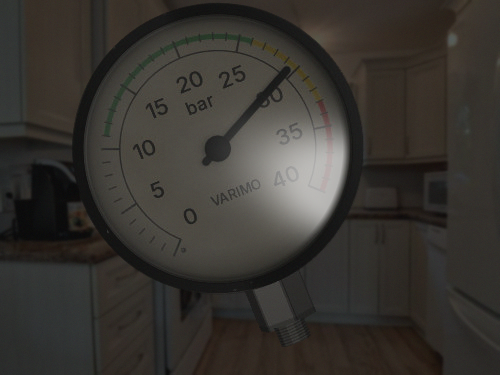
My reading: 29.5
